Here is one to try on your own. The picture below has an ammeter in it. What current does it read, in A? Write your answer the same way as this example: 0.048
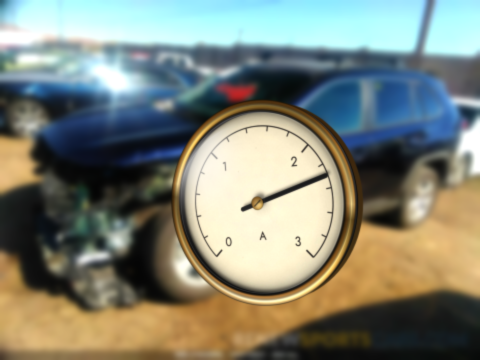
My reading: 2.3
